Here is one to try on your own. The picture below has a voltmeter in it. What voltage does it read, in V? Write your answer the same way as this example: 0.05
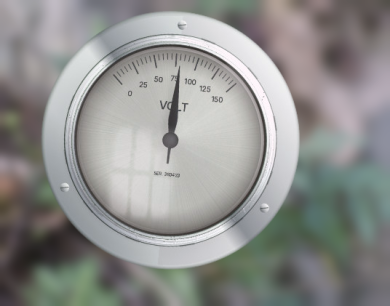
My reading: 80
